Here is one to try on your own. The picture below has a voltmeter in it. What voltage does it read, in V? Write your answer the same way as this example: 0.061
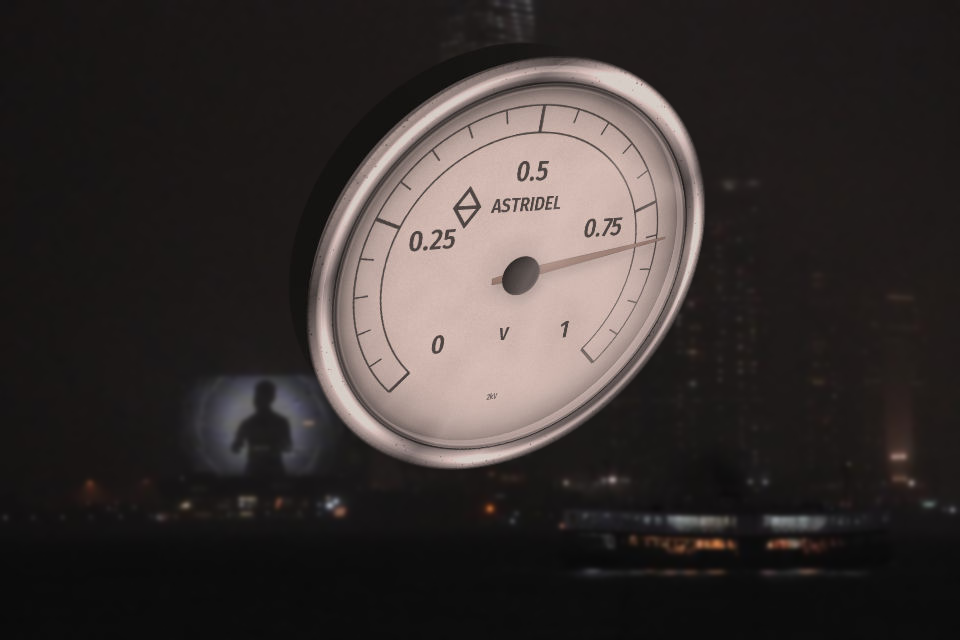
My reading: 0.8
